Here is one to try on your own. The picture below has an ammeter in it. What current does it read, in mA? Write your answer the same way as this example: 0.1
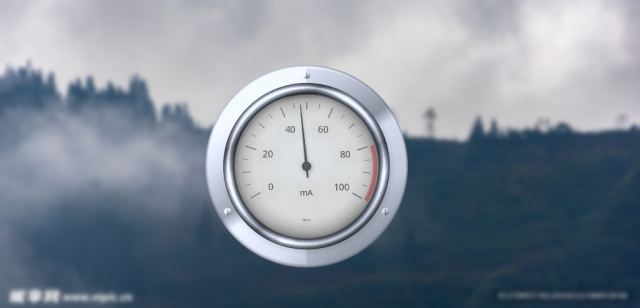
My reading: 47.5
